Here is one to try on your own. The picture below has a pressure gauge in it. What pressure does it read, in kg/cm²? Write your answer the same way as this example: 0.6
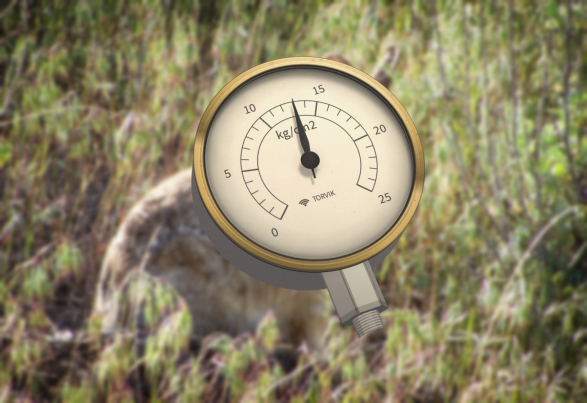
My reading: 13
